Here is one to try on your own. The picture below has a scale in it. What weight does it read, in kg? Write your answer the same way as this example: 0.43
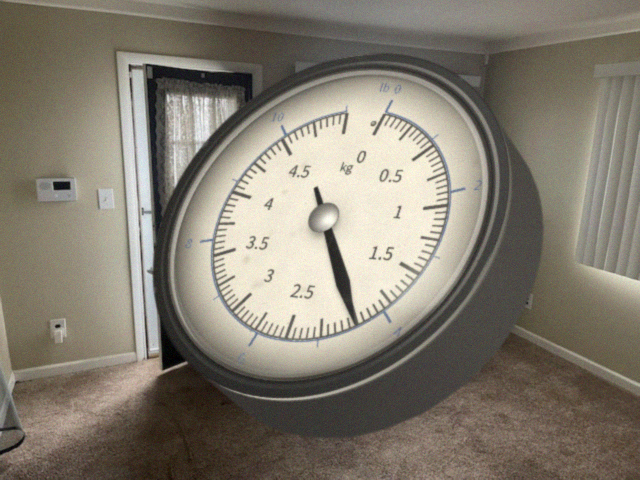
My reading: 2
